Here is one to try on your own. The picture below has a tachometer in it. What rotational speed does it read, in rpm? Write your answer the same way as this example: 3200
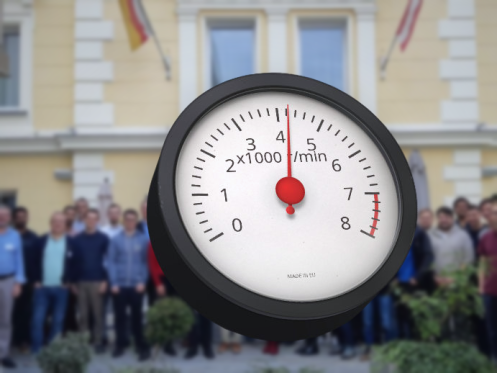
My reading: 4200
